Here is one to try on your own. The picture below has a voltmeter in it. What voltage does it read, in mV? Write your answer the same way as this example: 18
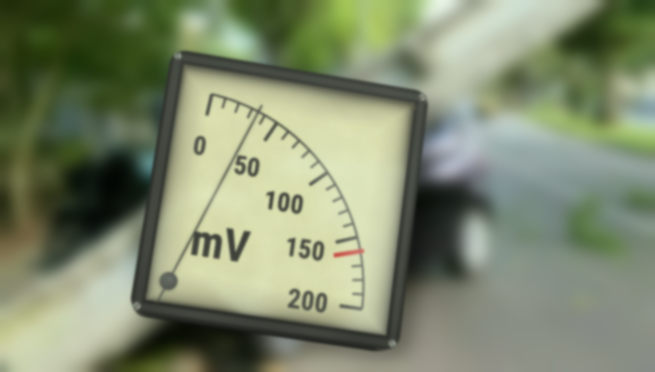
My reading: 35
